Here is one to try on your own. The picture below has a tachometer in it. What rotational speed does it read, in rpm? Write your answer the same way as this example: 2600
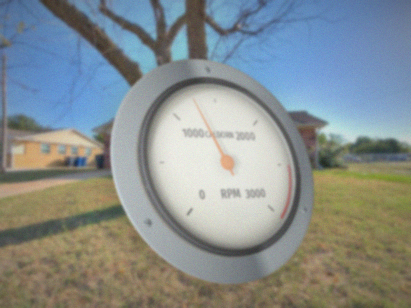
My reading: 1250
